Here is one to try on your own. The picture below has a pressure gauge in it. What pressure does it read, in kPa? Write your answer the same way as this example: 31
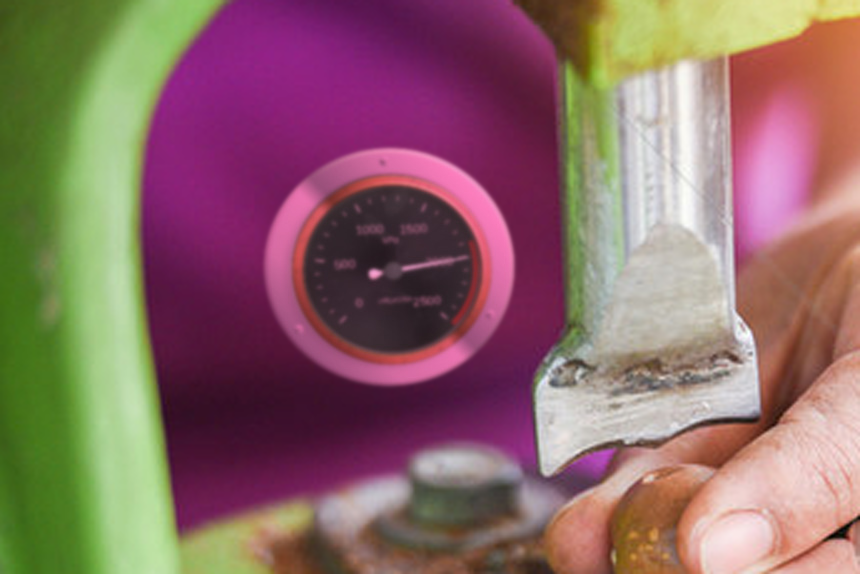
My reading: 2000
